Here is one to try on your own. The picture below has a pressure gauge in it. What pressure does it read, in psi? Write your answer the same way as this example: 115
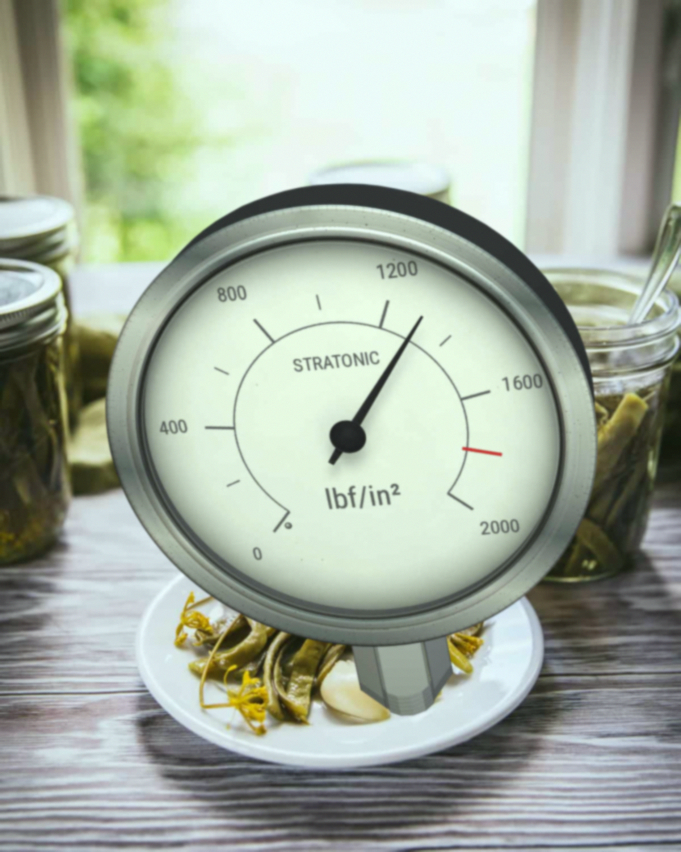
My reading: 1300
